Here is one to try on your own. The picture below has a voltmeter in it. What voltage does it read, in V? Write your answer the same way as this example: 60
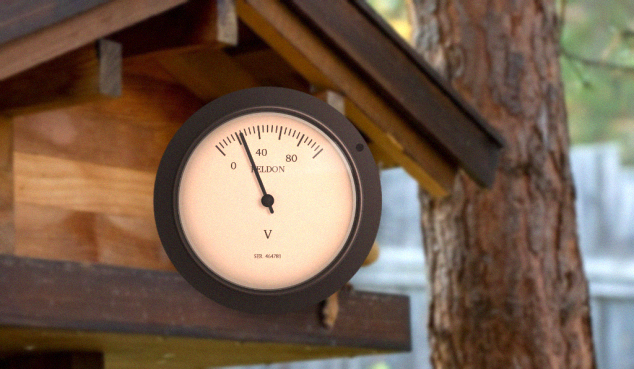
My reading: 24
